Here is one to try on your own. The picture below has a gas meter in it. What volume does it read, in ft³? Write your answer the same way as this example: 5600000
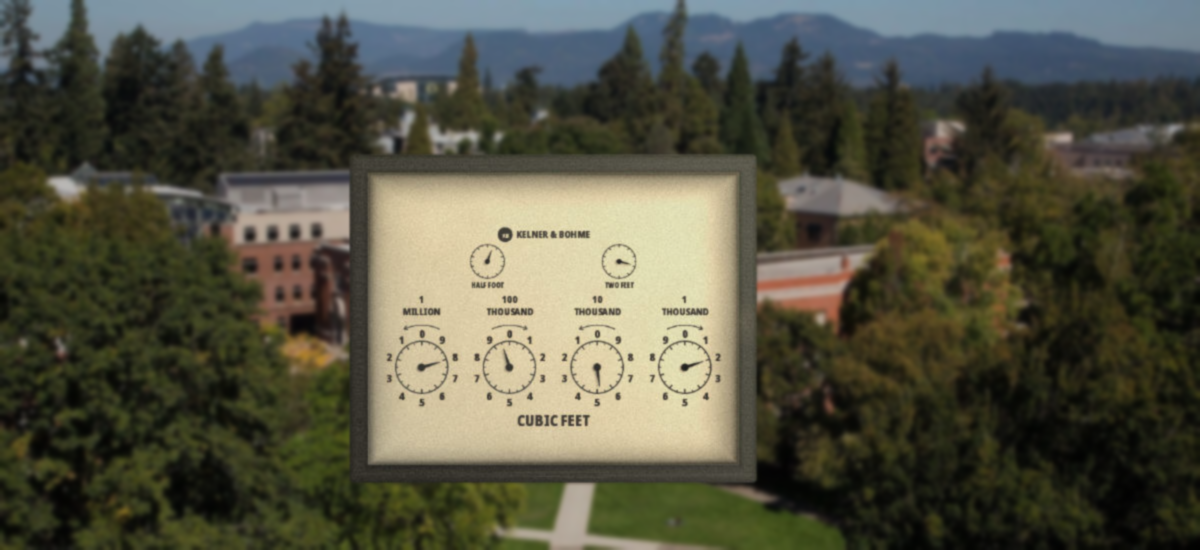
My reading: 795200
